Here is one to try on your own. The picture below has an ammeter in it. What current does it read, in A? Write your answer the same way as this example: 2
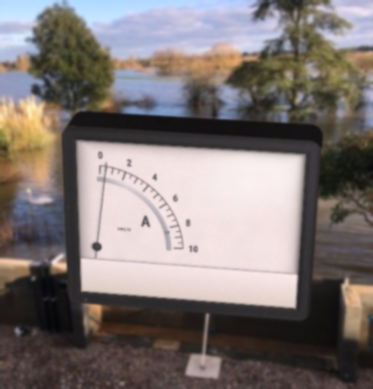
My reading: 0.5
